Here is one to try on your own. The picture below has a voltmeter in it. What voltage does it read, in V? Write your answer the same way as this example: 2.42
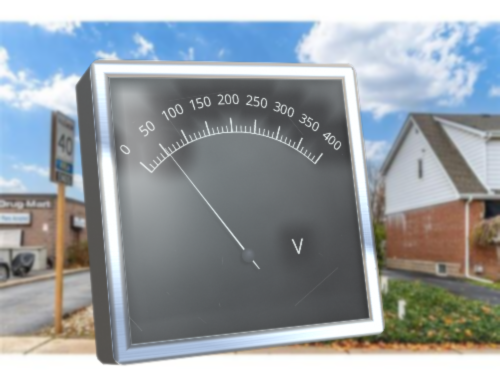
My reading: 50
